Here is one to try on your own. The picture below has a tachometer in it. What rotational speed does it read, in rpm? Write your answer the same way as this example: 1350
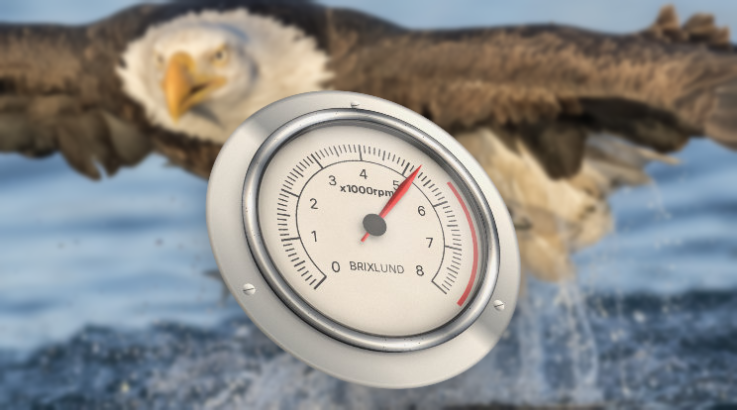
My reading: 5200
